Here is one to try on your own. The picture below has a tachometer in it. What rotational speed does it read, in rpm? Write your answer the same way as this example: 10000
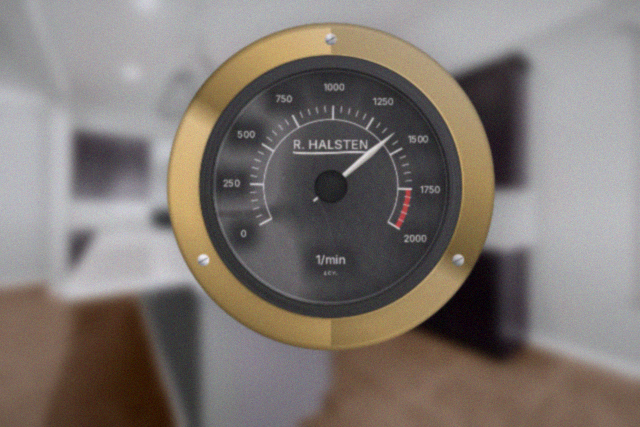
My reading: 1400
